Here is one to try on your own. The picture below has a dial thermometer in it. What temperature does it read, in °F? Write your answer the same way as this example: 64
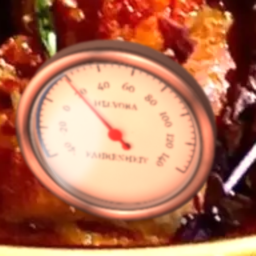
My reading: 20
